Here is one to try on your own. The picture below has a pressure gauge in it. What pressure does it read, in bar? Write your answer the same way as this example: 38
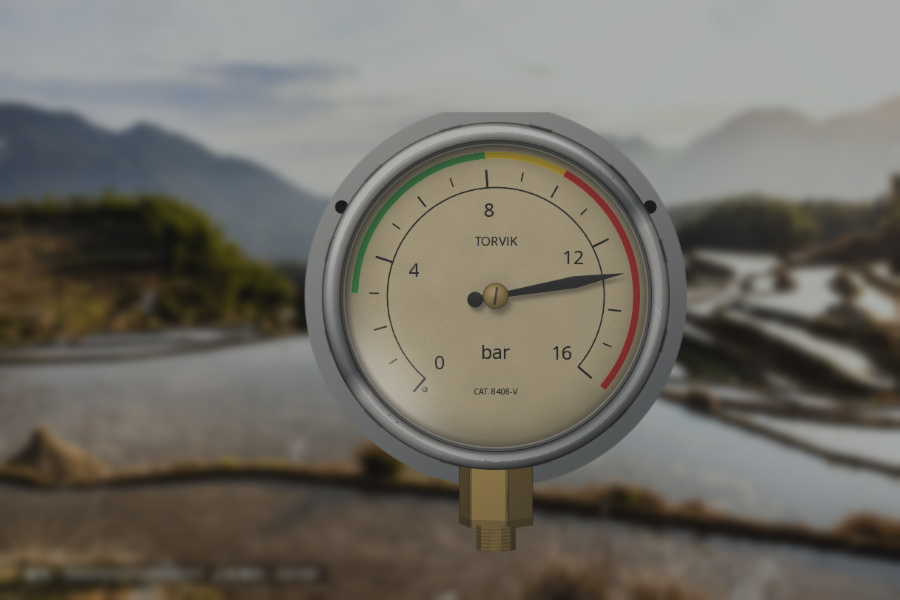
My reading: 13
